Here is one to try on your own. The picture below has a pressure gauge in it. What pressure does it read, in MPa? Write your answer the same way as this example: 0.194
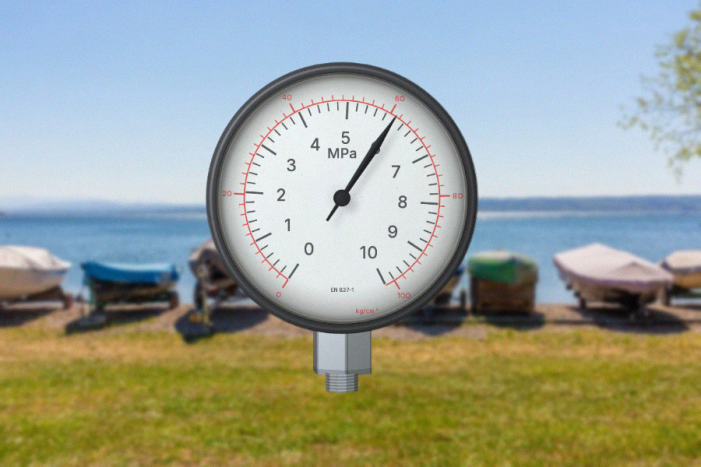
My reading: 6
